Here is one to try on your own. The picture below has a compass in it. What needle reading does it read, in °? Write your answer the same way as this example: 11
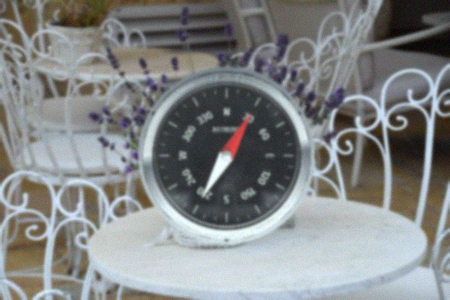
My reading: 30
